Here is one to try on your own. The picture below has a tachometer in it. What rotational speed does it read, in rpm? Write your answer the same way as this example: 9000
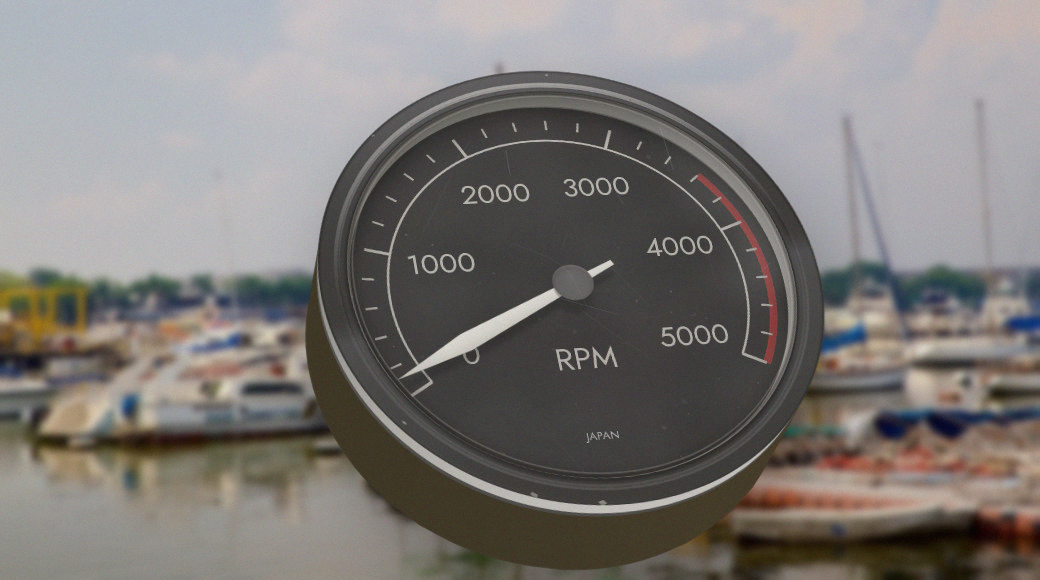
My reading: 100
